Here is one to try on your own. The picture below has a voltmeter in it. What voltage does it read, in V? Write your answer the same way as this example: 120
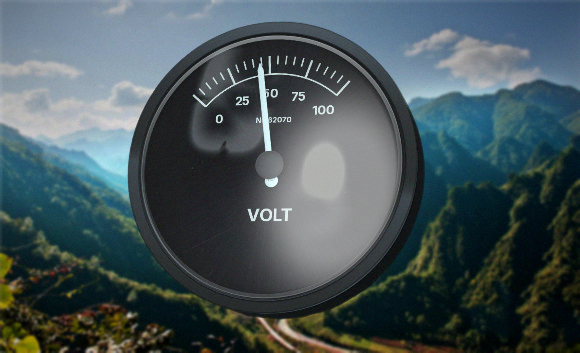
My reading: 45
